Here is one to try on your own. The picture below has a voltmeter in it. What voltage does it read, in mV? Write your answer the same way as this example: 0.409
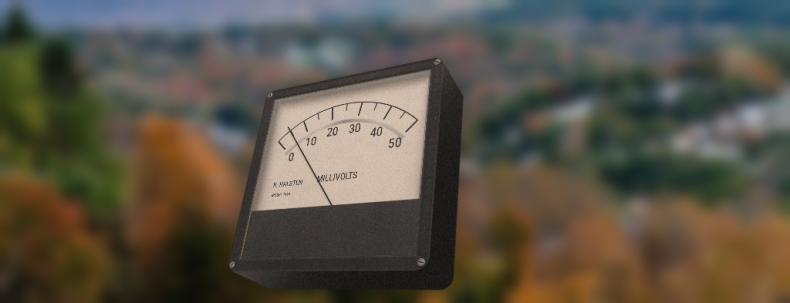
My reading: 5
